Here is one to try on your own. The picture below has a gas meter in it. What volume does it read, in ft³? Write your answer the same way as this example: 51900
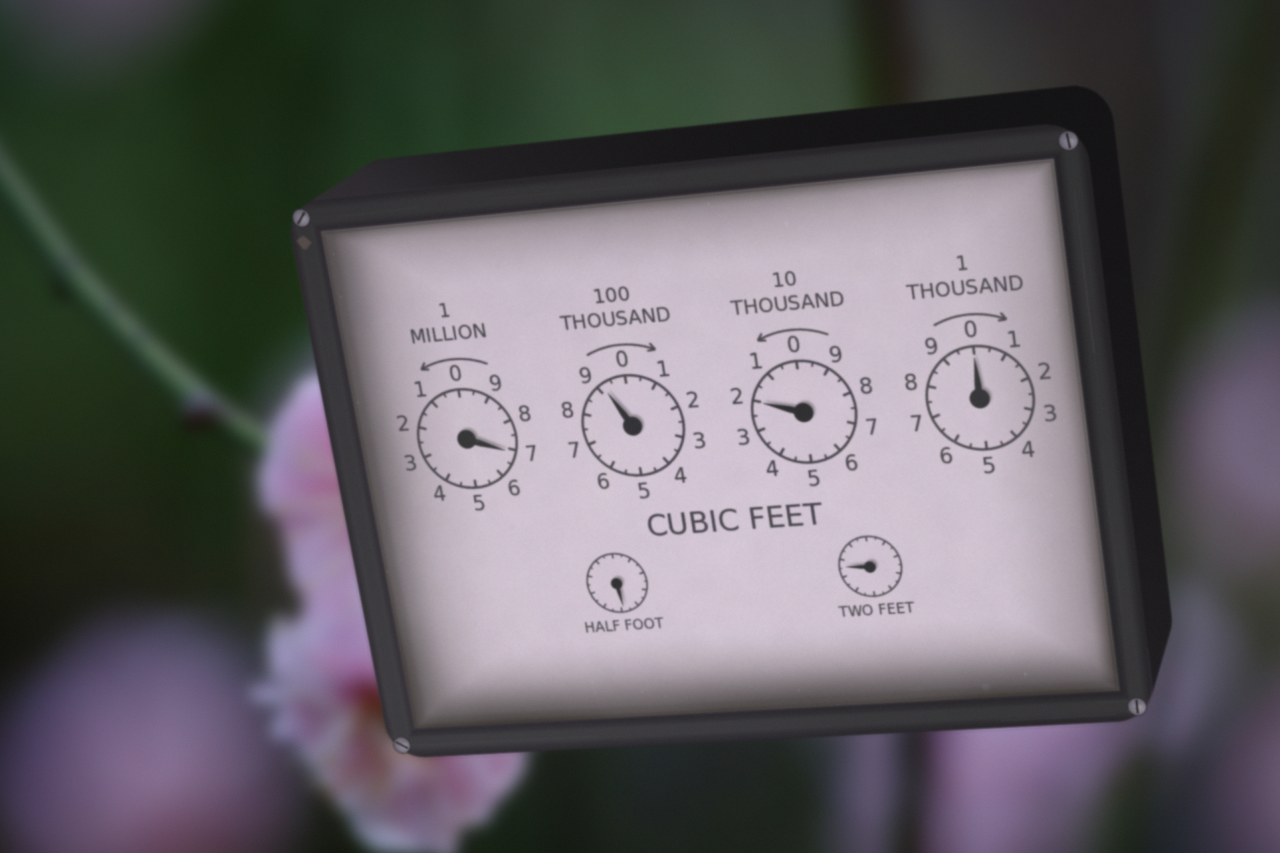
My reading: 692000
